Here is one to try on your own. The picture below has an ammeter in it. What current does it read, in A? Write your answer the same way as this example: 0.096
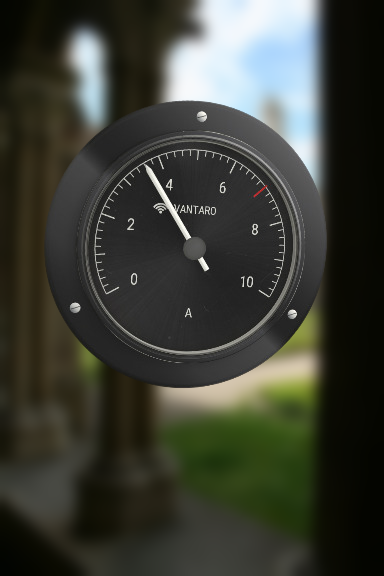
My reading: 3.6
